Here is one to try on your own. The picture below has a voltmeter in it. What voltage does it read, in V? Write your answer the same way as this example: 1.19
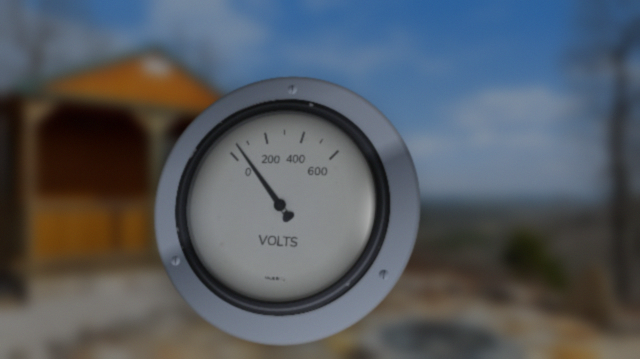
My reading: 50
